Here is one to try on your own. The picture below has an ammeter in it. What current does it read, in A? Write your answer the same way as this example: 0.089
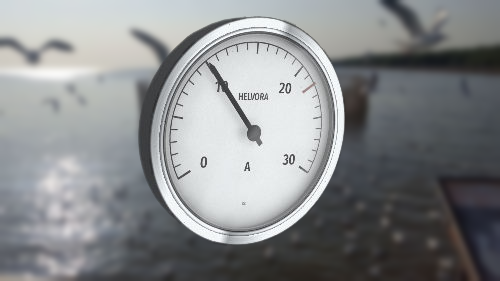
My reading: 10
